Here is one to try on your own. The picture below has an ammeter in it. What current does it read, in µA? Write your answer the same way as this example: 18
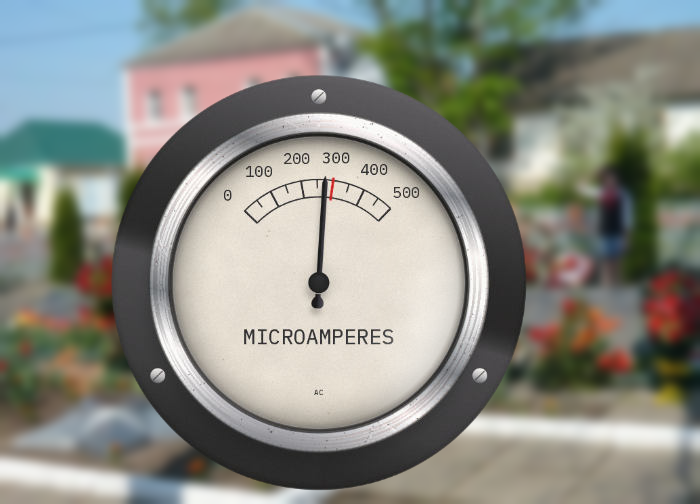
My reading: 275
